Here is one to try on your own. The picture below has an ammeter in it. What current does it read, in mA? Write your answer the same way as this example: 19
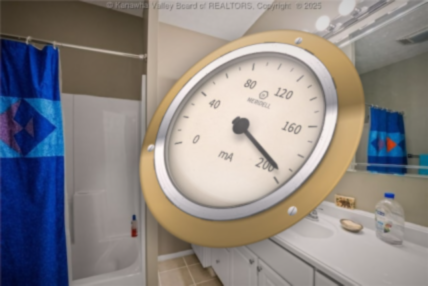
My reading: 195
